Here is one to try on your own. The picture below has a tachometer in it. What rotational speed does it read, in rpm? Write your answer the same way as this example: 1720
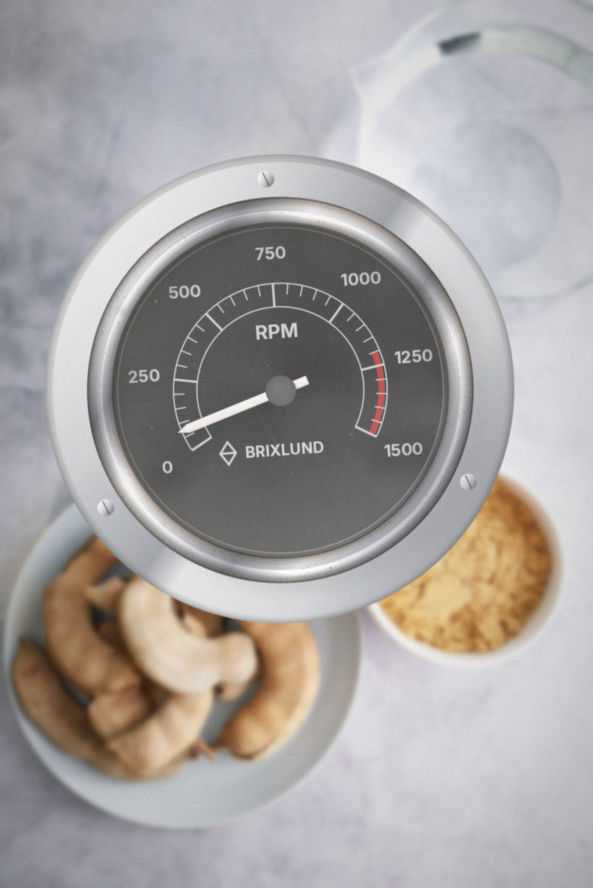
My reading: 75
